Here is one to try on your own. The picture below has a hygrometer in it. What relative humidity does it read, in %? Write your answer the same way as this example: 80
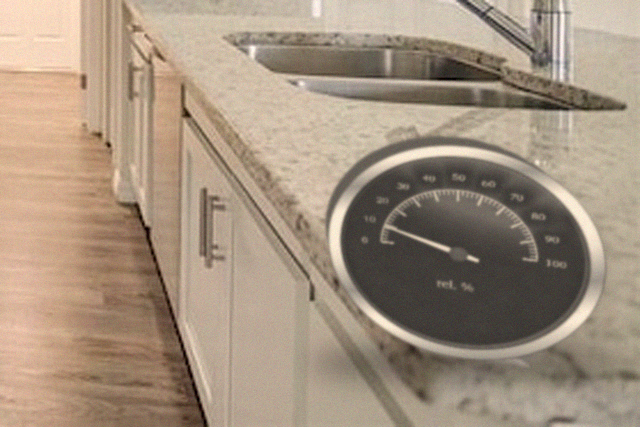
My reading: 10
